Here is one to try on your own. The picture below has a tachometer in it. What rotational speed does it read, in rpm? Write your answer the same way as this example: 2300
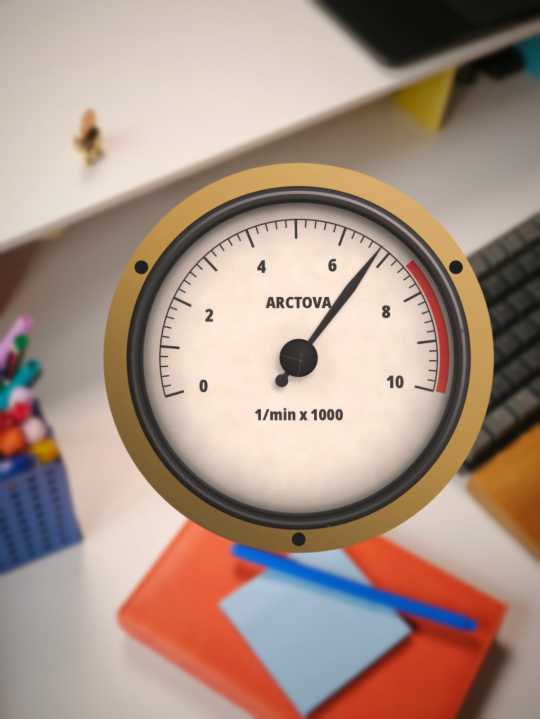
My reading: 6800
